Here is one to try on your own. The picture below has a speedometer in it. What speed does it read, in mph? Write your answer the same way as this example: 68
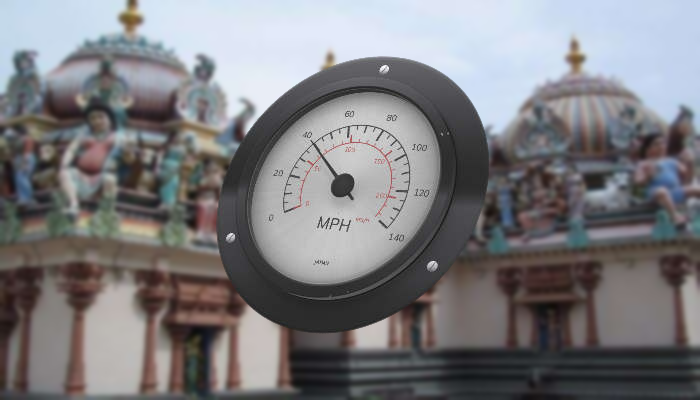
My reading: 40
